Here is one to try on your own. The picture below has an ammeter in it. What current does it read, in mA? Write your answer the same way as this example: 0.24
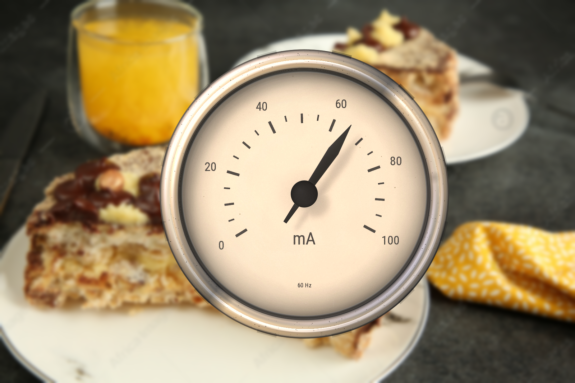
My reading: 65
